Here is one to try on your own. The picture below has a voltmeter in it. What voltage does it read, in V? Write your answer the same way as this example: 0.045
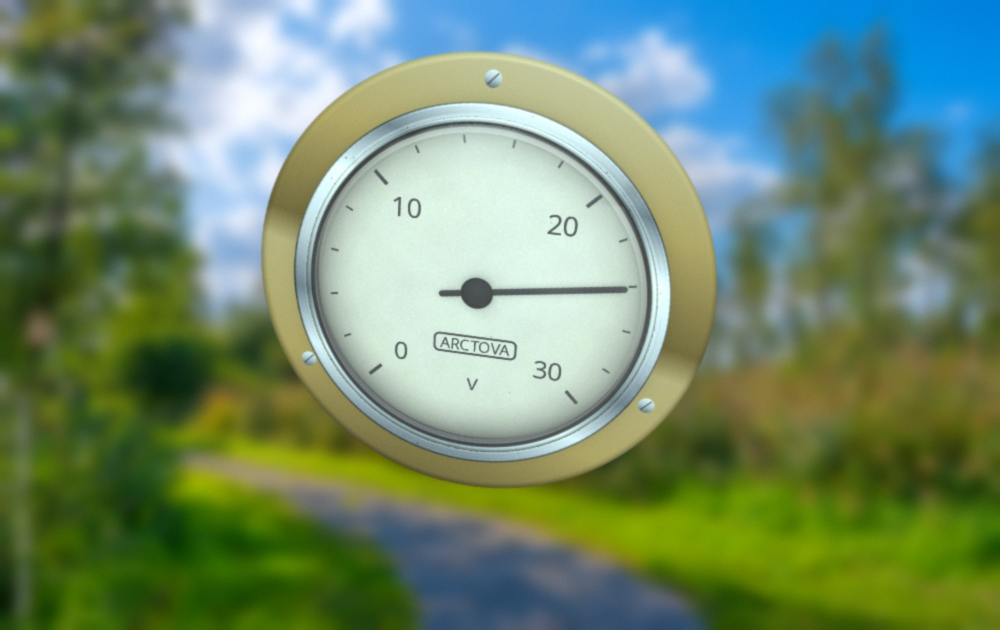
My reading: 24
